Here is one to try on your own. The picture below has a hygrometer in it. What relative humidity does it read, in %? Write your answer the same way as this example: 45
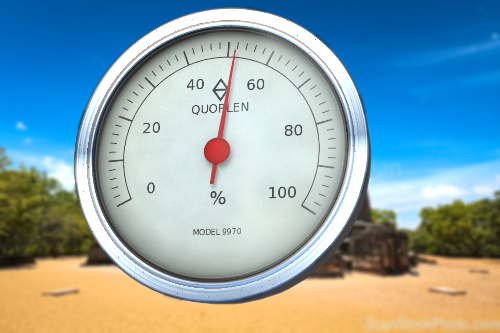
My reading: 52
